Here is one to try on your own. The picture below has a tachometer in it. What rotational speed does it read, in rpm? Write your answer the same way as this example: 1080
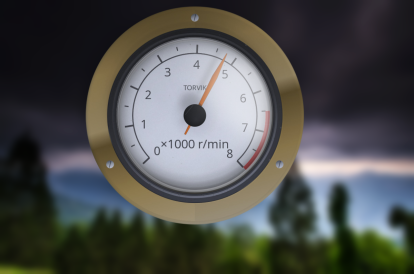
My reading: 4750
